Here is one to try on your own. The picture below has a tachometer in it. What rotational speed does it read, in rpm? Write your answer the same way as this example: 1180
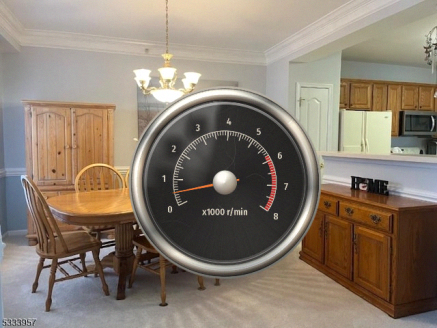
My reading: 500
